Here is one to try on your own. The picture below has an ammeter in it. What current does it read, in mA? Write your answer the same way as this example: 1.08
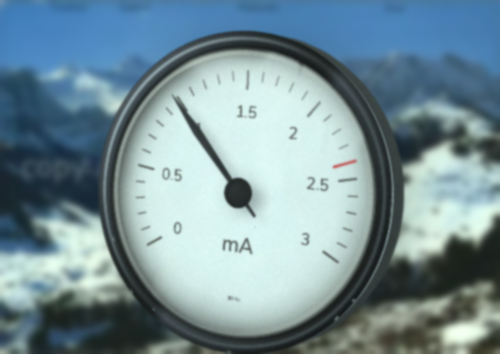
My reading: 1
